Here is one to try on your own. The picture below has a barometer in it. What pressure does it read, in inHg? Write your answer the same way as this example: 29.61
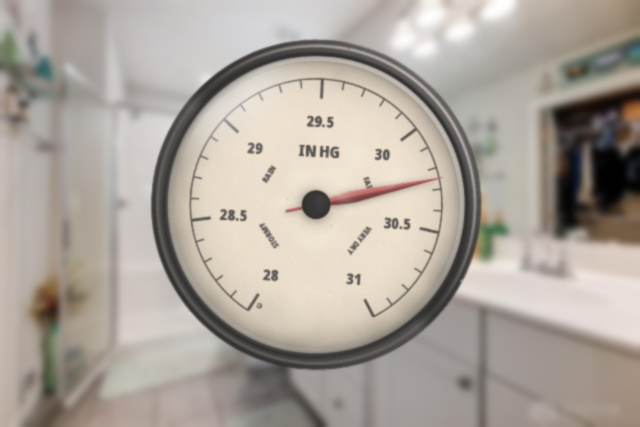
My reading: 30.25
